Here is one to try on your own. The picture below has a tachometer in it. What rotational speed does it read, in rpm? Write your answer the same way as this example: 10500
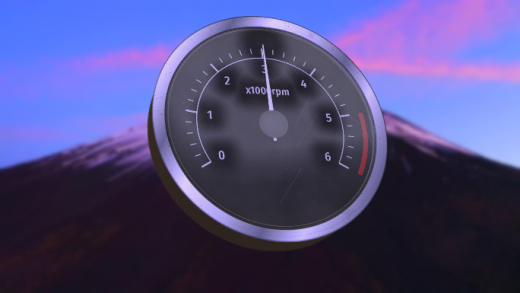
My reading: 3000
